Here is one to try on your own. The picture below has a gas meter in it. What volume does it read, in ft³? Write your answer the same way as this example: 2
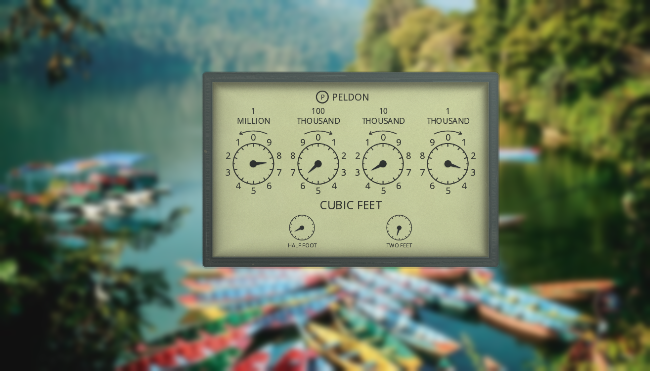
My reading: 763300
